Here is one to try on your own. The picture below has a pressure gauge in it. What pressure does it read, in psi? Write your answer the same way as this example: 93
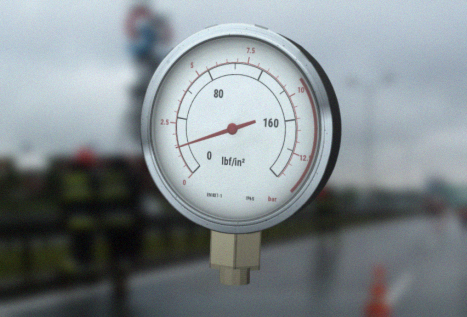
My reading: 20
